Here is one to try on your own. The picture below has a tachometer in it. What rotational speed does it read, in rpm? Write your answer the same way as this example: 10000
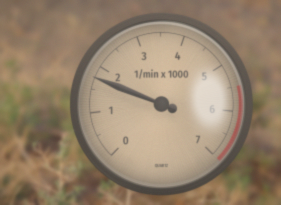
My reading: 1750
